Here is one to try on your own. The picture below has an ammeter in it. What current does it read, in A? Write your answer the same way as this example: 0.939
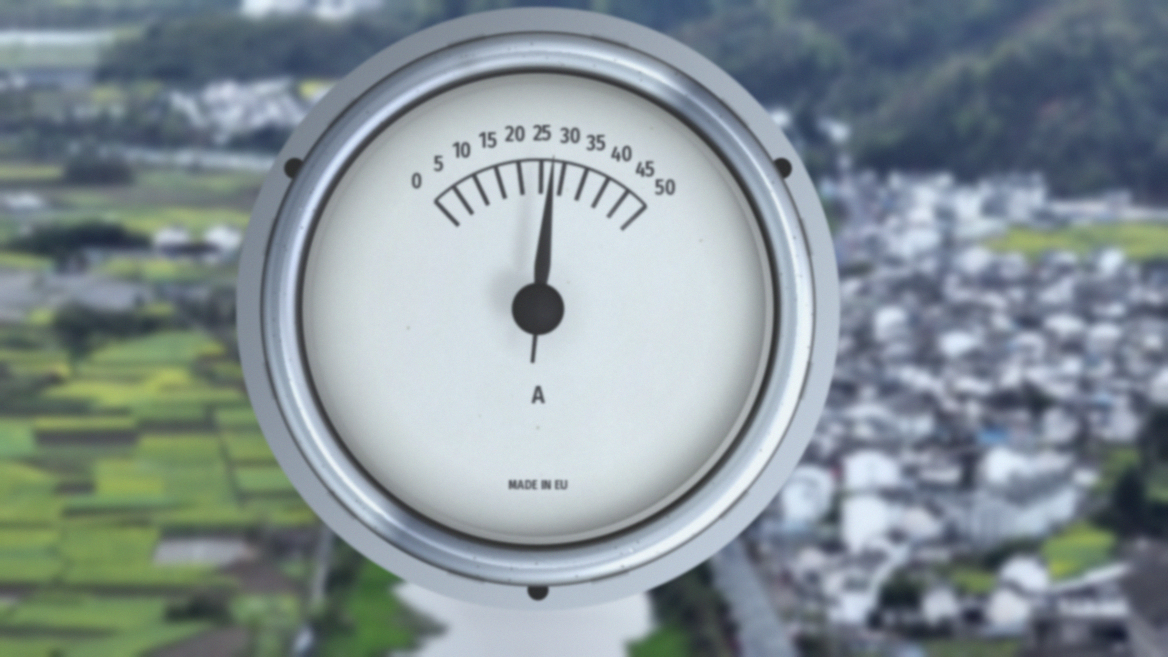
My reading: 27.5
